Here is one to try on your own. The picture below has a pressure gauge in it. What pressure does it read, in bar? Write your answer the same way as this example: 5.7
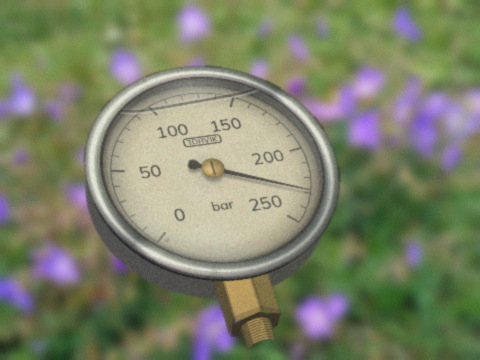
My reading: 230
